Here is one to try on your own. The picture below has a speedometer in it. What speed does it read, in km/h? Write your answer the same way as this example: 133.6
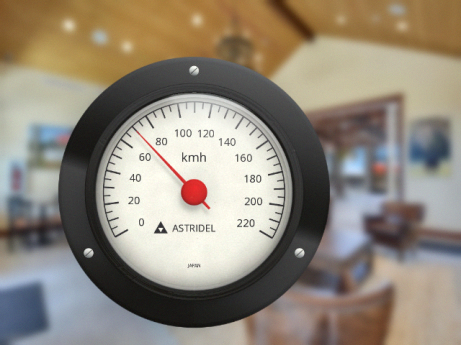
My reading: 70
